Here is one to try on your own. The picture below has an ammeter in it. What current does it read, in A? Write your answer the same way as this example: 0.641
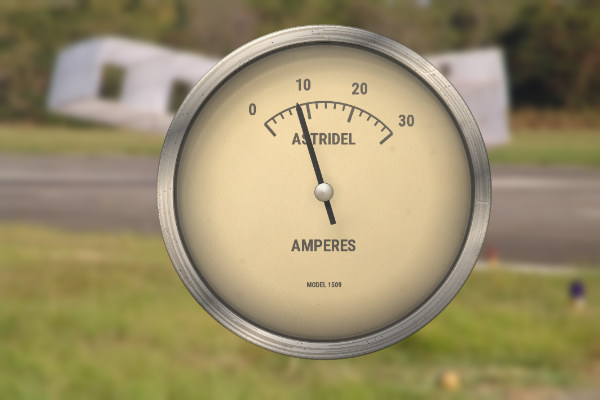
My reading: 8
